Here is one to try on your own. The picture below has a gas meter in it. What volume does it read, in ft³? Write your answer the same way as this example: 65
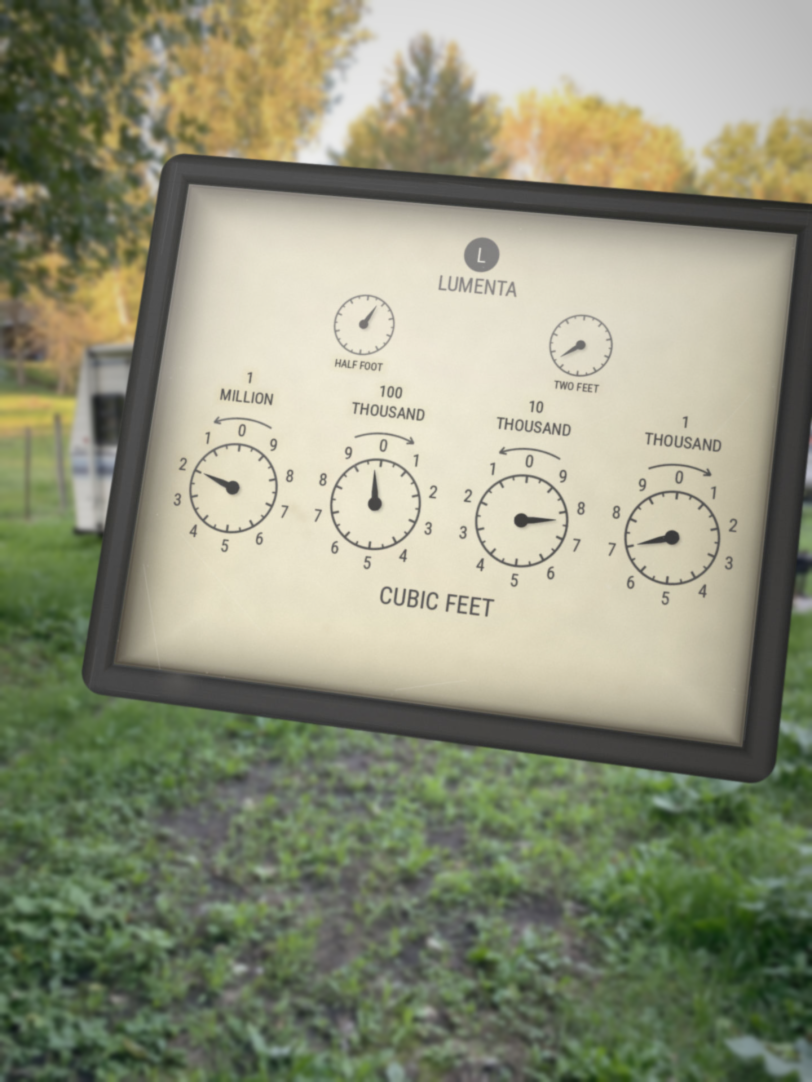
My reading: 197700
